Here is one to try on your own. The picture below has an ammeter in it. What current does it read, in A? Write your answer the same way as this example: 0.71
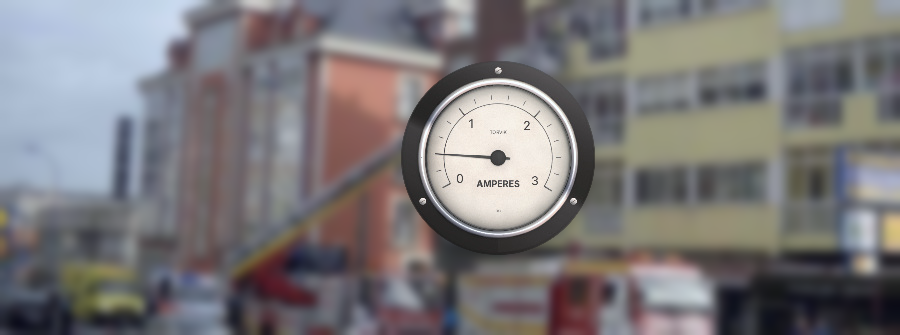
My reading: 0.4
